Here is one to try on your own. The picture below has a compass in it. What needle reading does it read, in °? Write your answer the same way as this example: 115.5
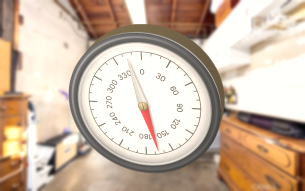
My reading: 165
